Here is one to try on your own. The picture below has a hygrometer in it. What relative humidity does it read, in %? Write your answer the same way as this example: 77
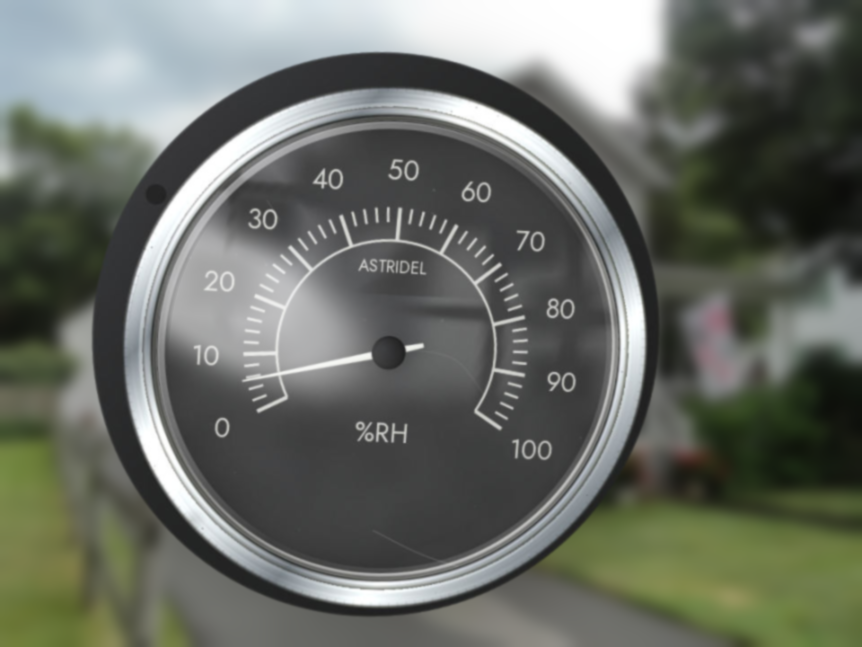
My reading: 6
